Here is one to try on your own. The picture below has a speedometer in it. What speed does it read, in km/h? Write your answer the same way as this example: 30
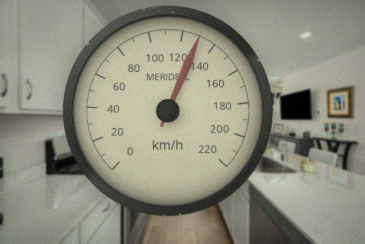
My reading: 130
